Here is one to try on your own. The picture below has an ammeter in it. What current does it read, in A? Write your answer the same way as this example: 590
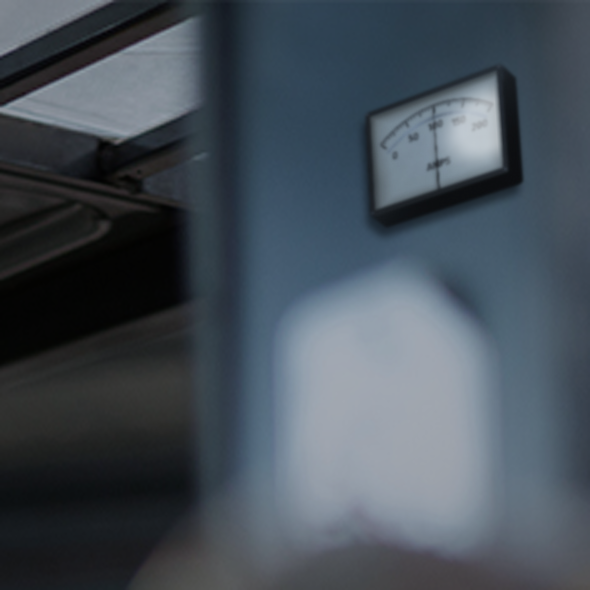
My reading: 100
